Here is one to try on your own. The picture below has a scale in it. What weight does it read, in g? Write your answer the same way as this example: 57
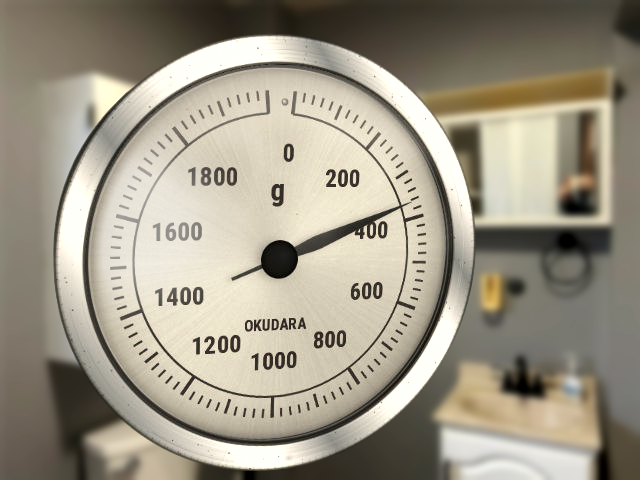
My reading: 360
